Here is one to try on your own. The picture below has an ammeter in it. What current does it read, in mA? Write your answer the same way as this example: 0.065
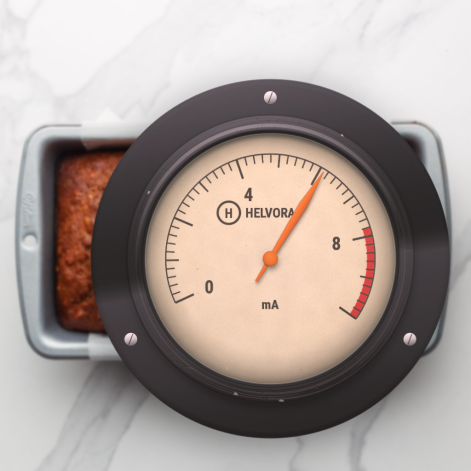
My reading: 6.1
